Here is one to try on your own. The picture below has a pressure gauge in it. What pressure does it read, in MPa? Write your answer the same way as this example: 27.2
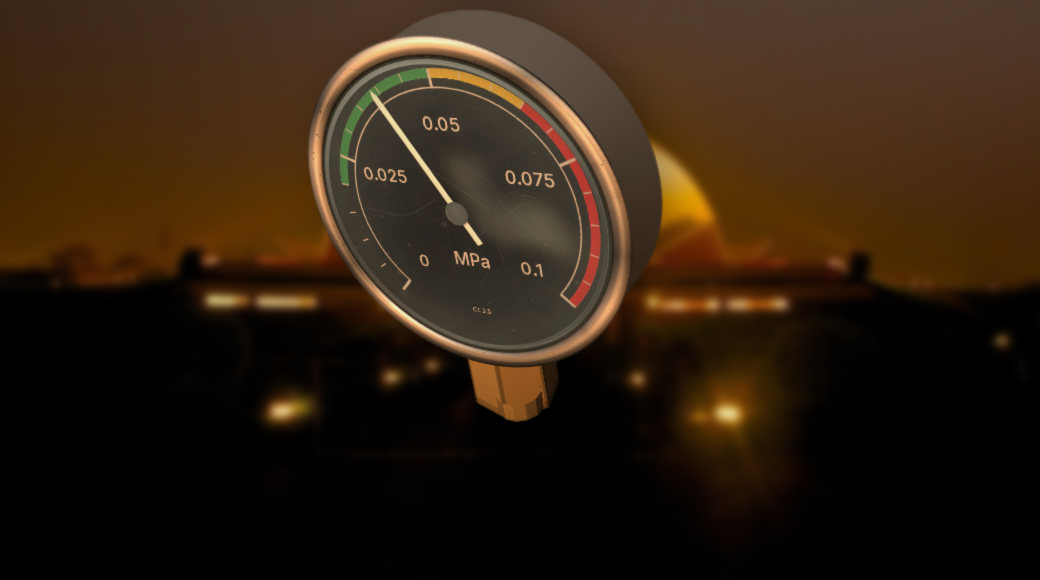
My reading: 0.04
